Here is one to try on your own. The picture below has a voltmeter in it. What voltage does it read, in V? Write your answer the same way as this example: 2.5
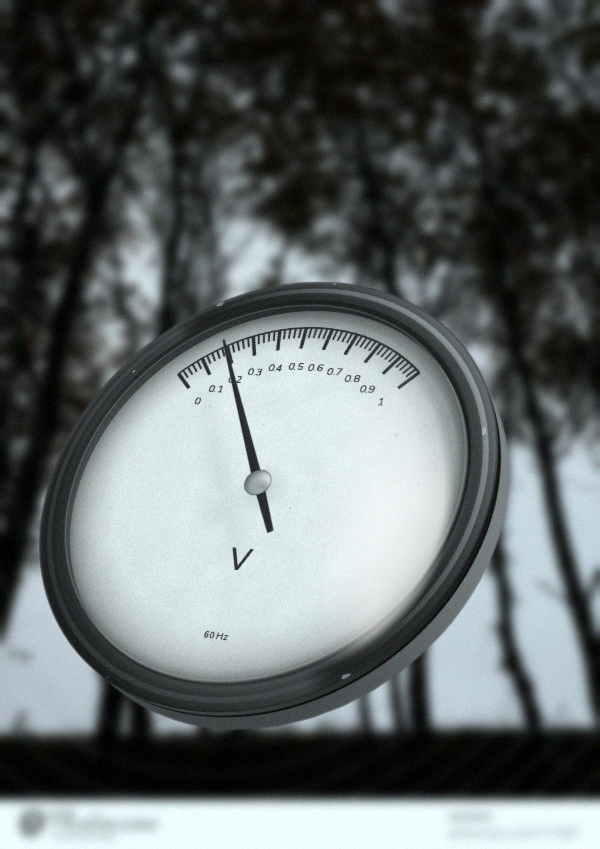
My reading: 0.2
